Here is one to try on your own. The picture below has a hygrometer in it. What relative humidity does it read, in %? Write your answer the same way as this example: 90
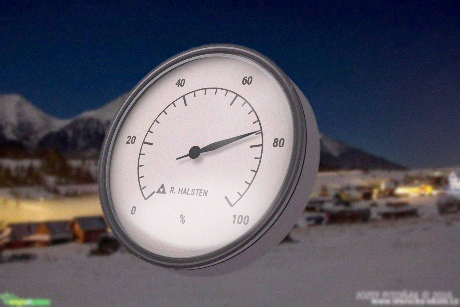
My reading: 76
